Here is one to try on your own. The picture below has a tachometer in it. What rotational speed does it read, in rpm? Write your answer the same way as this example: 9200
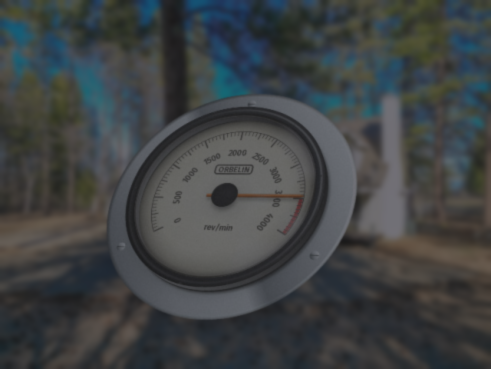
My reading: 3500
